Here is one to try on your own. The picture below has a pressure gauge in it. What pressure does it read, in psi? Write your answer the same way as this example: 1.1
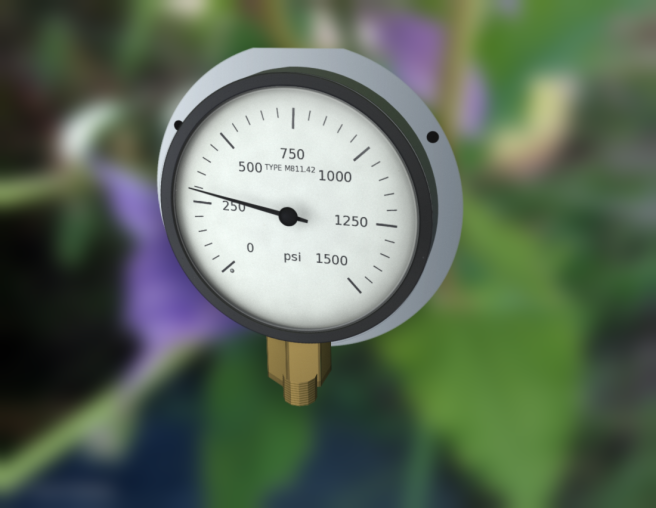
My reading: 300
